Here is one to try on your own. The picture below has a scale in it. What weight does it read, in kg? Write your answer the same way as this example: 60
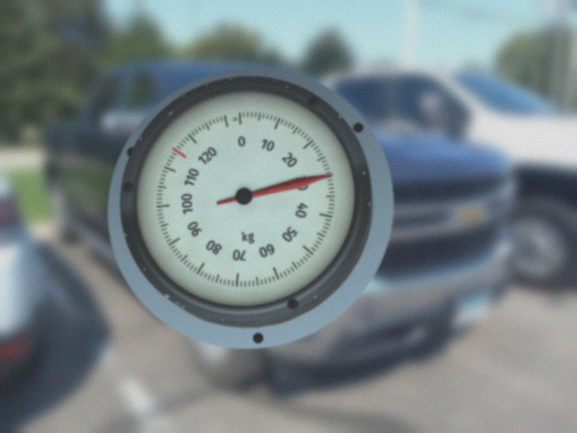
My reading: 30
